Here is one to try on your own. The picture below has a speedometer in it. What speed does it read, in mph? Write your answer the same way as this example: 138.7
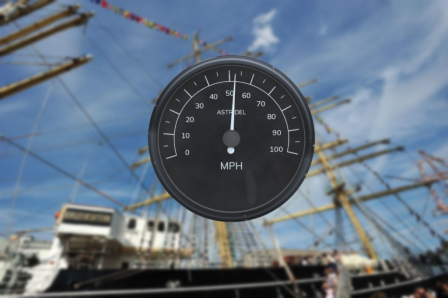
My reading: 52.5
